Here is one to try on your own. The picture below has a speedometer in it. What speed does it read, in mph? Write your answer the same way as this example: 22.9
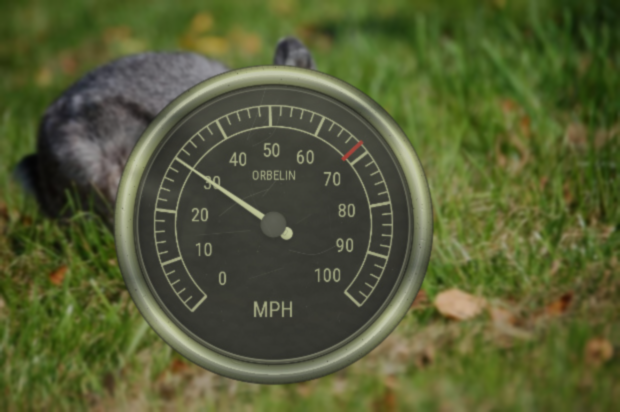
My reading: 30
